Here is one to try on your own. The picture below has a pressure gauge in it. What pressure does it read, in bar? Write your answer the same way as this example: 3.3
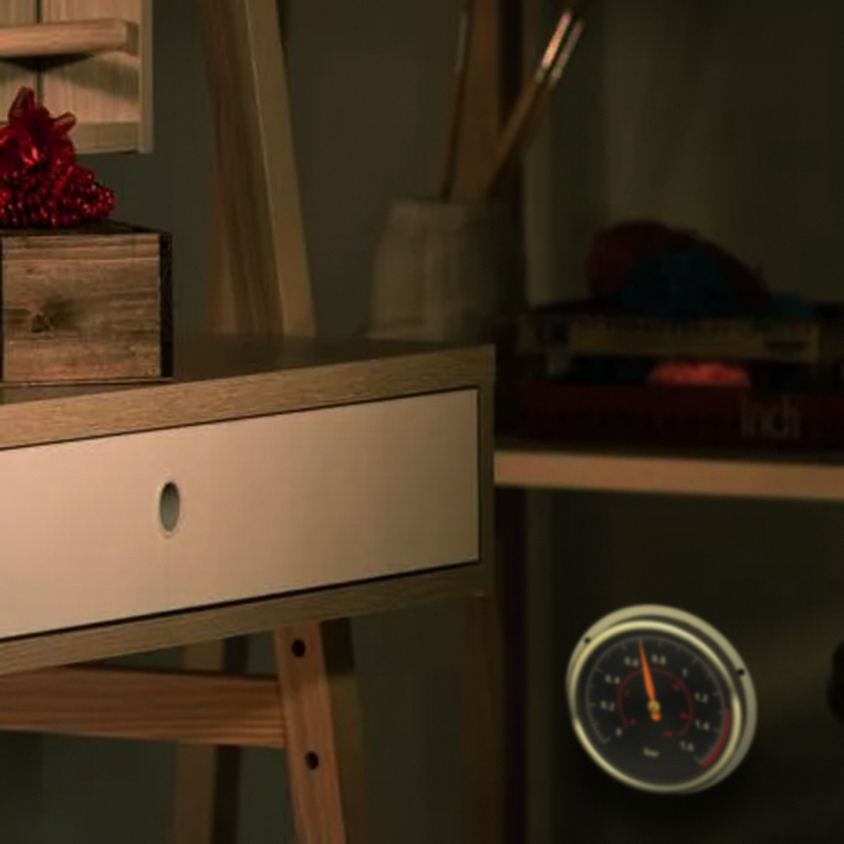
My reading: 0.7
